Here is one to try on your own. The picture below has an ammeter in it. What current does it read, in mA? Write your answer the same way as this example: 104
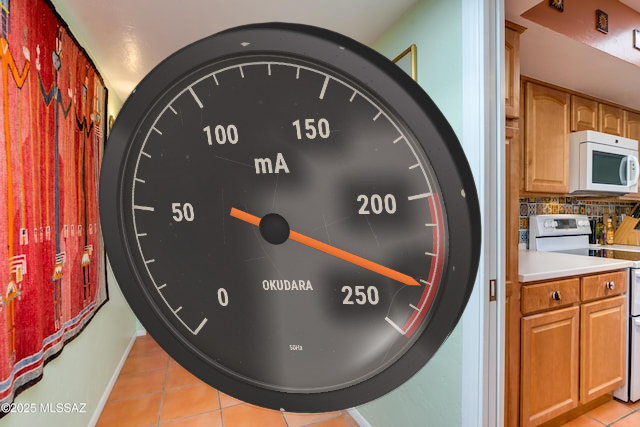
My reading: 230
